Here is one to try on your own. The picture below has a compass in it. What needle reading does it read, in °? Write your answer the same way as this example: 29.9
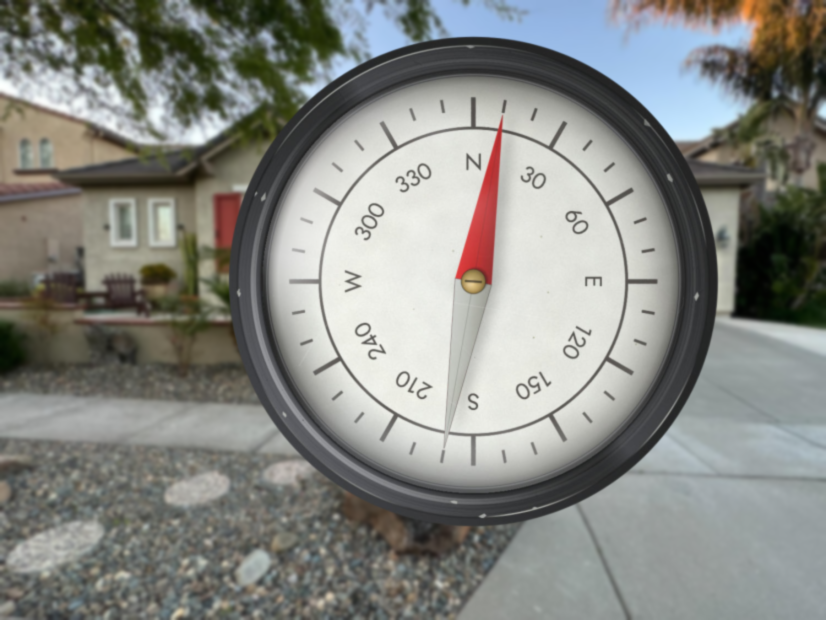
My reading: 10
